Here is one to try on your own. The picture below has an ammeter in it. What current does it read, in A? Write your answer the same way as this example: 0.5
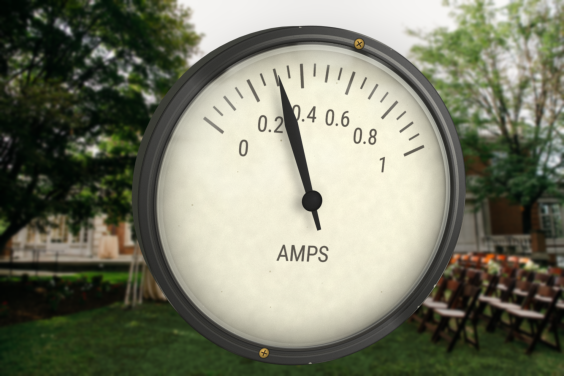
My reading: 0.3
